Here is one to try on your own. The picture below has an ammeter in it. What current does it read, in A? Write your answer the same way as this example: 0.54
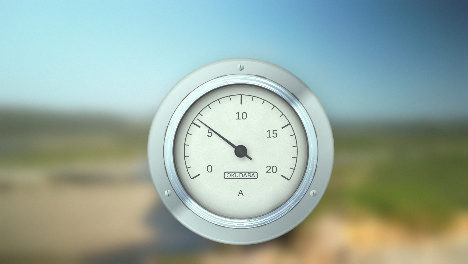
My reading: 5.5
